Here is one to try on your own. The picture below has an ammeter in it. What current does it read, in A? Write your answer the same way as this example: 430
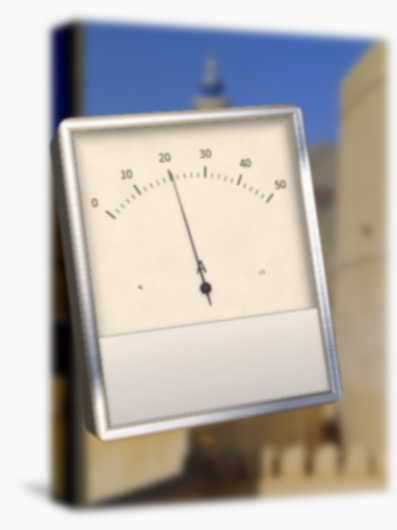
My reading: 20
